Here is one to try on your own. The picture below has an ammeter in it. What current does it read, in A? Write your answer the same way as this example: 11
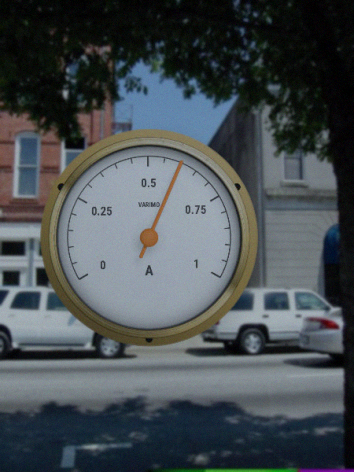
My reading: 0.6
